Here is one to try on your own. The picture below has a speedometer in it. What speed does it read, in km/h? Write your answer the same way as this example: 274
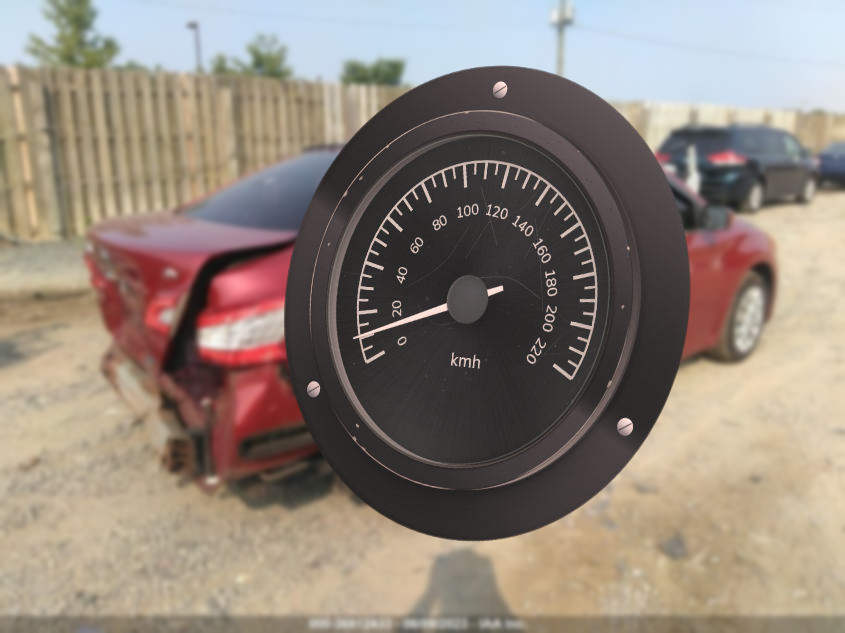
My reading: 10
